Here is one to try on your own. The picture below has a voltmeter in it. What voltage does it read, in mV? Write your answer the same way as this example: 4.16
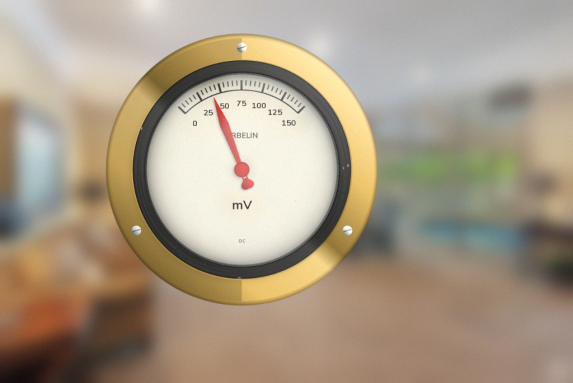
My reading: 40
